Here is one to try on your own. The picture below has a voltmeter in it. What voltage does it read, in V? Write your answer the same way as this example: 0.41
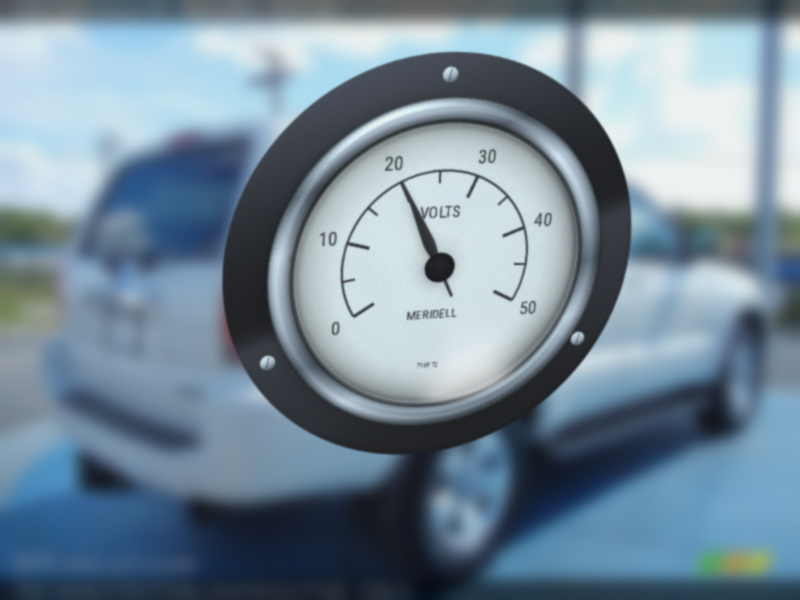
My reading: 20
